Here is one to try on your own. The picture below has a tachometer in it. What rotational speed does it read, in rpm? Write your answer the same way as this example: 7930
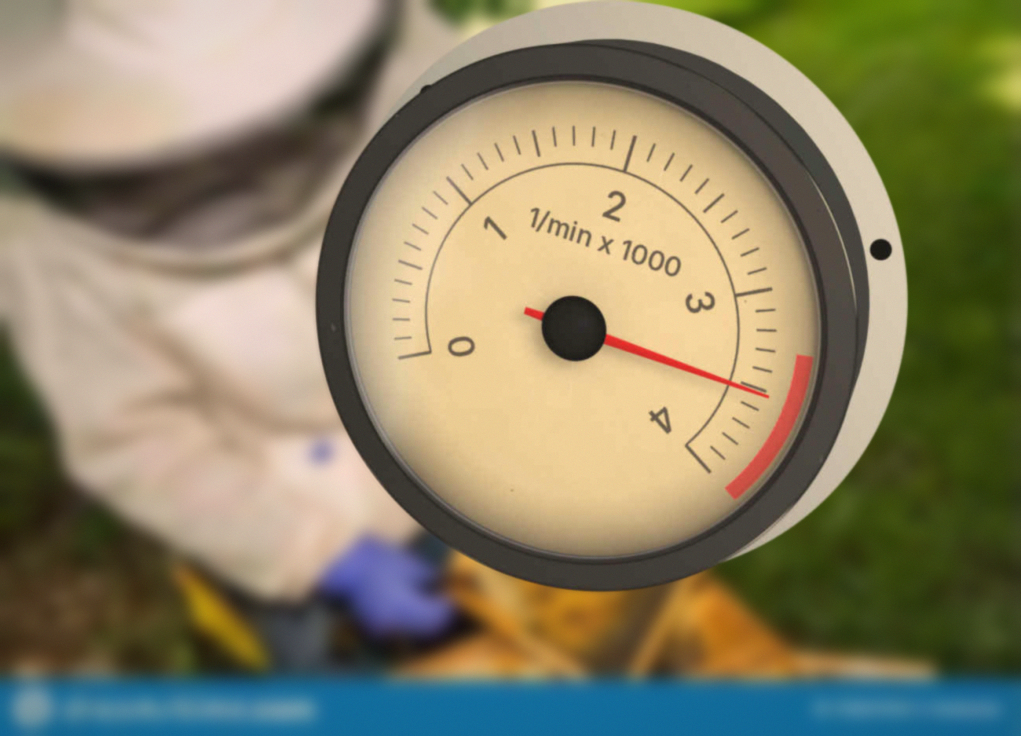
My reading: 3500
